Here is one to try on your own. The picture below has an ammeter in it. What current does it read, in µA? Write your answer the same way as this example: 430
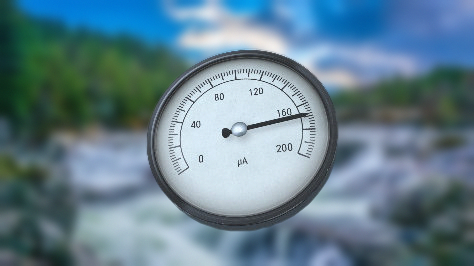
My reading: 170
